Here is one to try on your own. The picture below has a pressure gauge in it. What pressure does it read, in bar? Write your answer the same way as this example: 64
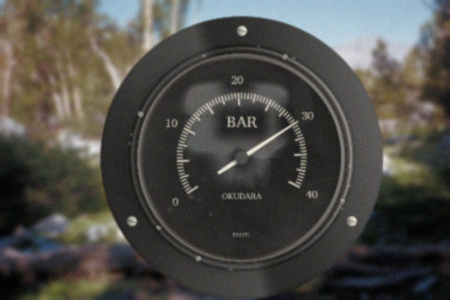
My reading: 30
